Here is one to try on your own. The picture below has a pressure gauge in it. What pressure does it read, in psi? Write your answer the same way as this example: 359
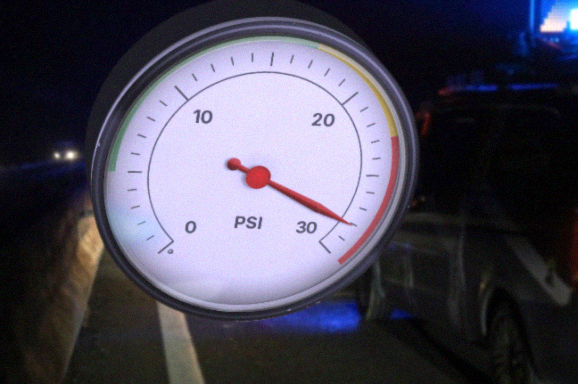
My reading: 28
